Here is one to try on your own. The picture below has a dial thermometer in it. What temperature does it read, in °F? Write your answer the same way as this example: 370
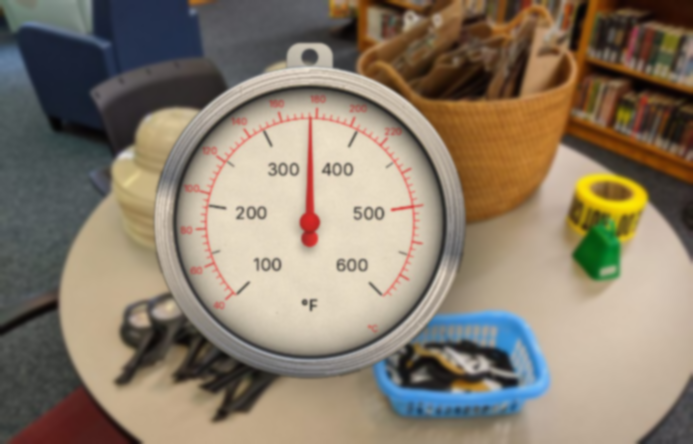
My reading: 350
